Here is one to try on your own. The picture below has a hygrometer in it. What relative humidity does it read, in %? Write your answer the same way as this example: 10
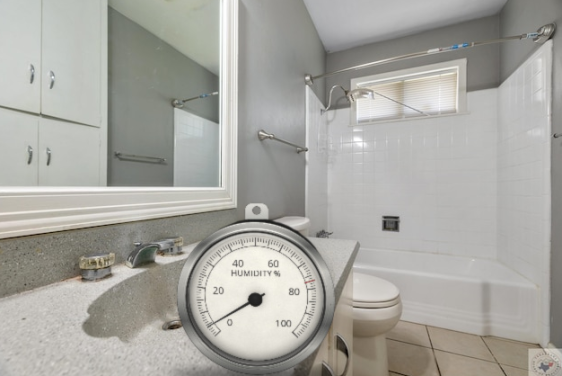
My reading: 5
